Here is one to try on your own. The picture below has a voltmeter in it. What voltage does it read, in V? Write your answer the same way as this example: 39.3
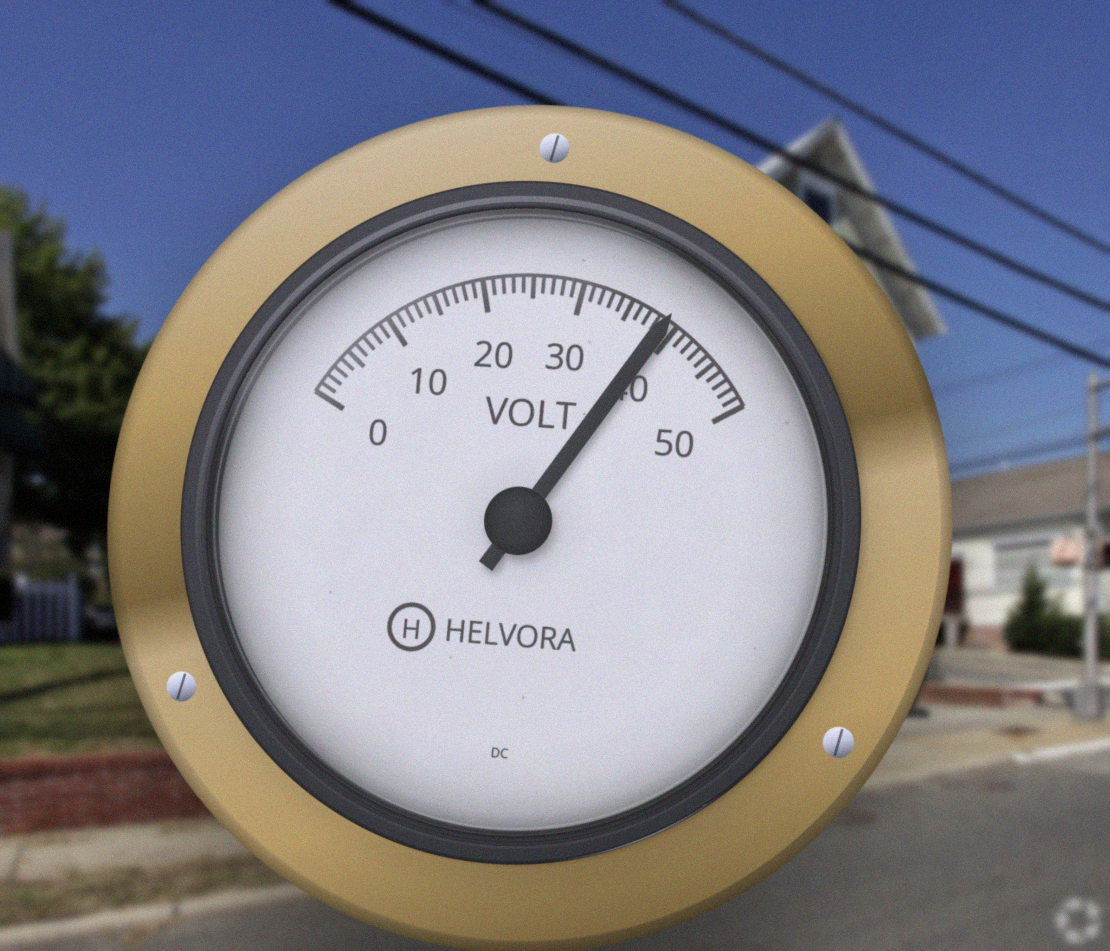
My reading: 39
